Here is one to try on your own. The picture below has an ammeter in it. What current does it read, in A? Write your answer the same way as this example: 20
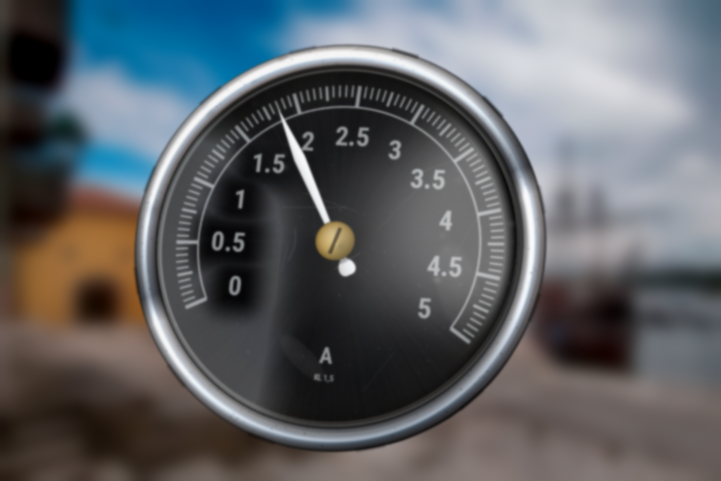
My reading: 1.85
